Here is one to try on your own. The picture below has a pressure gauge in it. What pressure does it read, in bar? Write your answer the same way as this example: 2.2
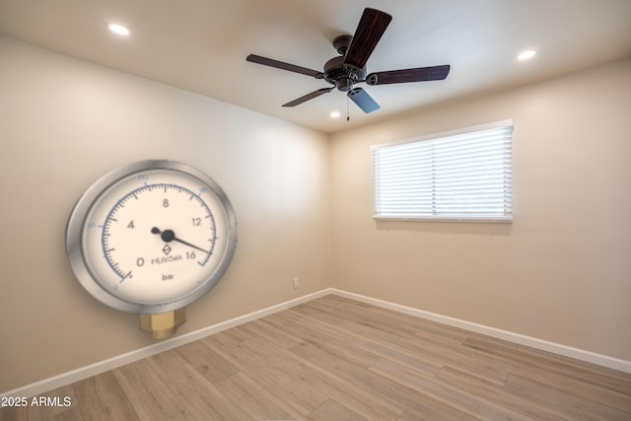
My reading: 15
